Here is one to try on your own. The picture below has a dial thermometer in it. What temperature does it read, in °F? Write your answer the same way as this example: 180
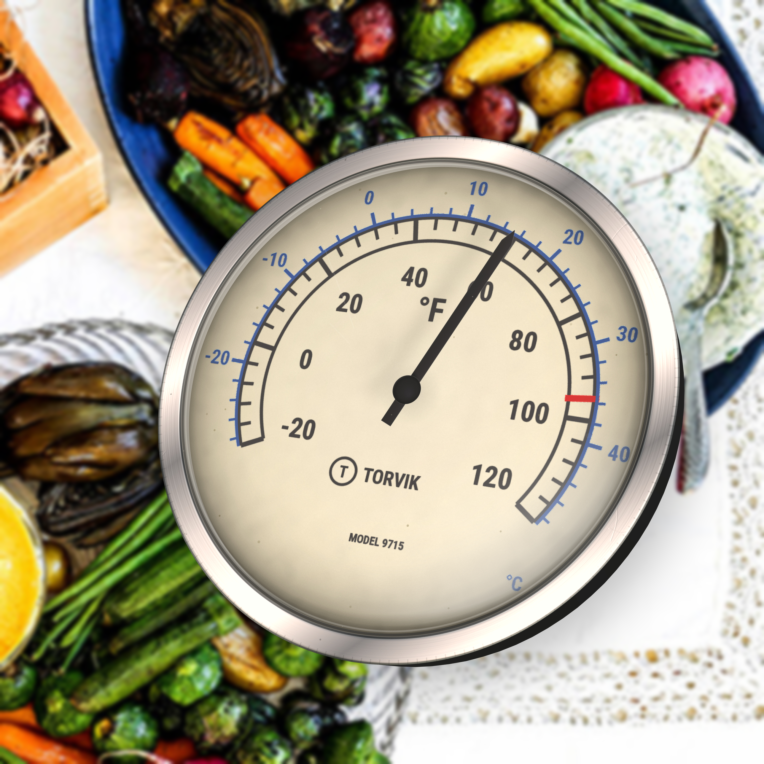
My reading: 60
